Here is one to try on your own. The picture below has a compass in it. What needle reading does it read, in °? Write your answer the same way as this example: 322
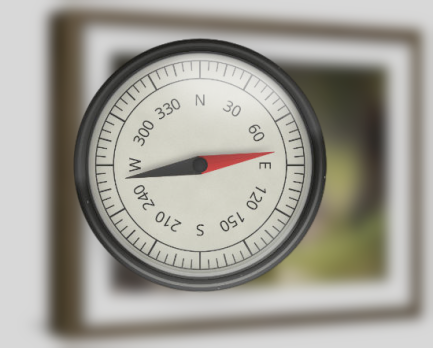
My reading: 80
